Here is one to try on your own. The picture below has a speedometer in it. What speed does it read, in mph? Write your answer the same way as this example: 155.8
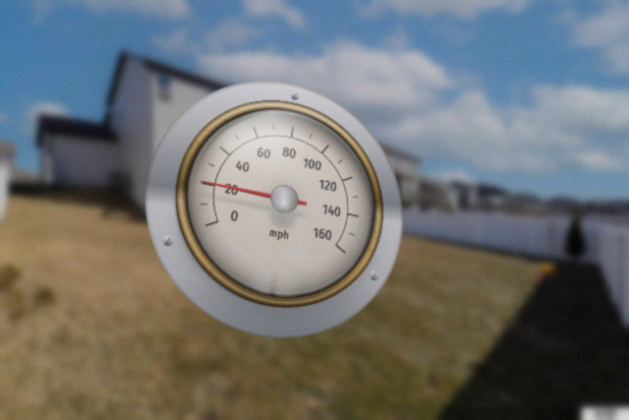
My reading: 20
